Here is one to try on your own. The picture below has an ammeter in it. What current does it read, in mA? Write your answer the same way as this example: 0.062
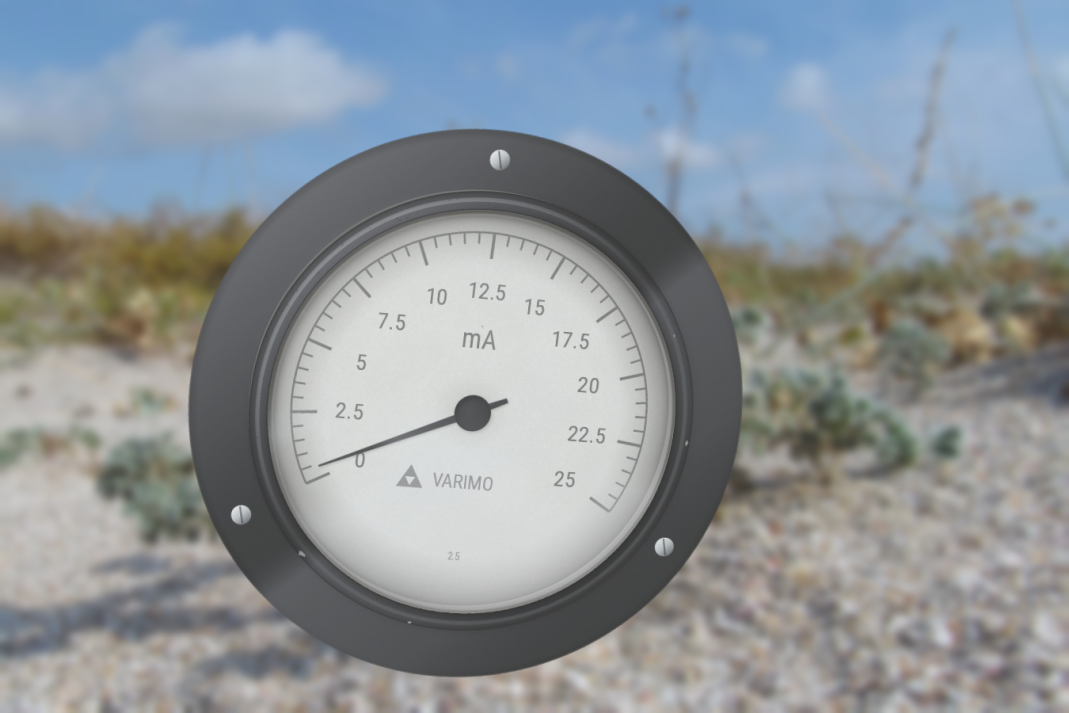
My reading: 0.5
